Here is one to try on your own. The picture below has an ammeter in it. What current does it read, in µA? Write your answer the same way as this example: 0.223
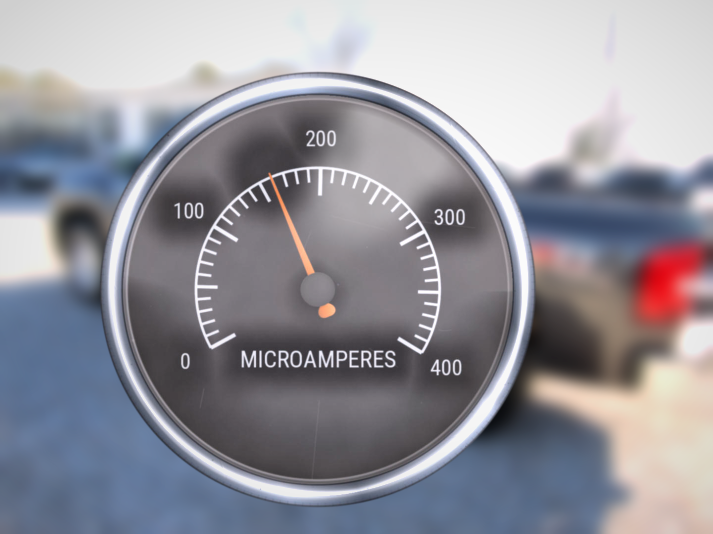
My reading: 160
